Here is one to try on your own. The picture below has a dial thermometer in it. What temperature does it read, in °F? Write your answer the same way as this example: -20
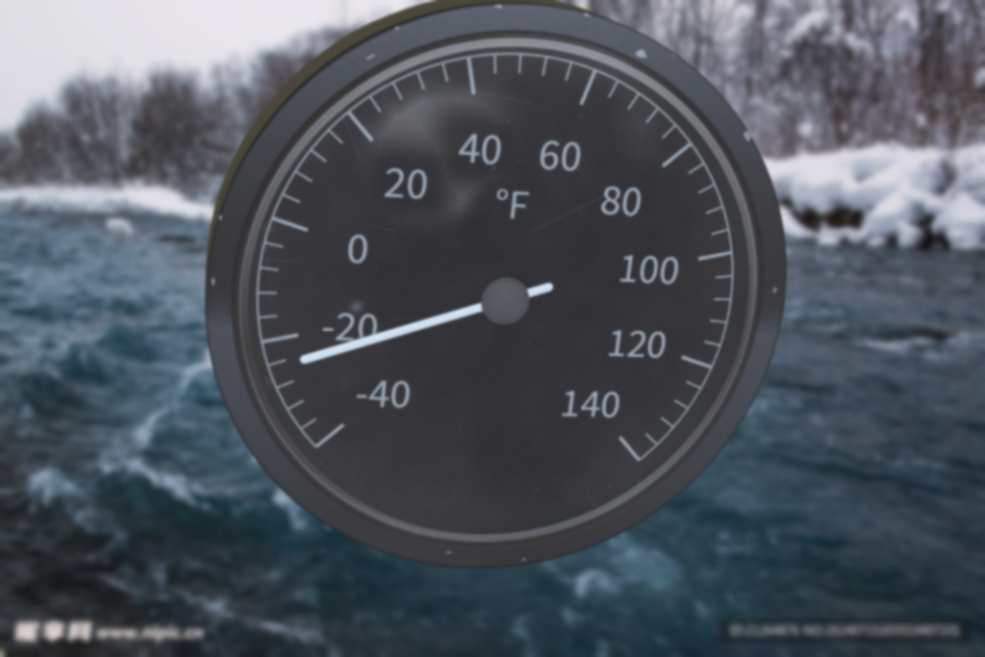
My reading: -24
